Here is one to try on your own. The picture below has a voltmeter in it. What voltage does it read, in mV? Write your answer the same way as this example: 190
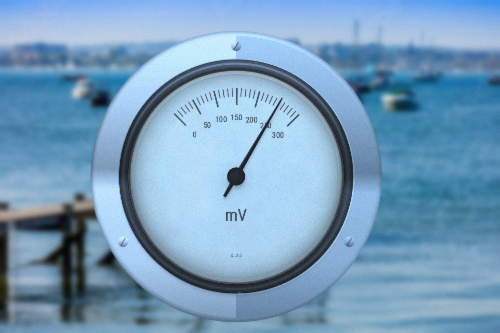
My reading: 250
